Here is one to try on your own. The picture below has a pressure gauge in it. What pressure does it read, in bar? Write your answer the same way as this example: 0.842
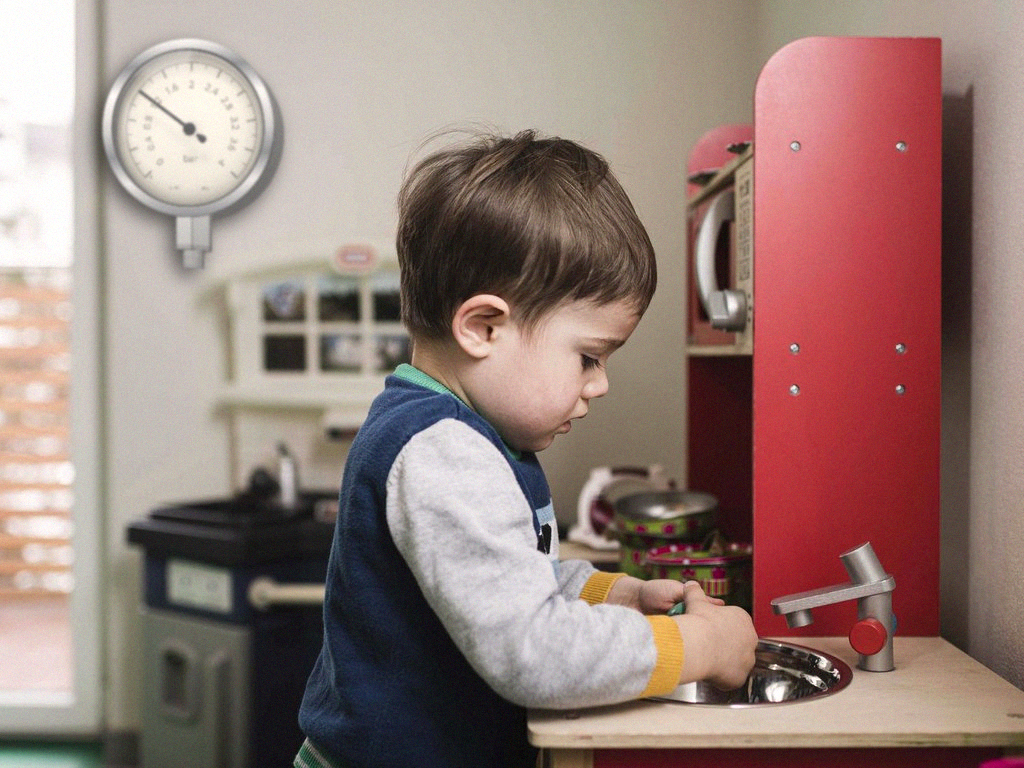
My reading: 1.2
